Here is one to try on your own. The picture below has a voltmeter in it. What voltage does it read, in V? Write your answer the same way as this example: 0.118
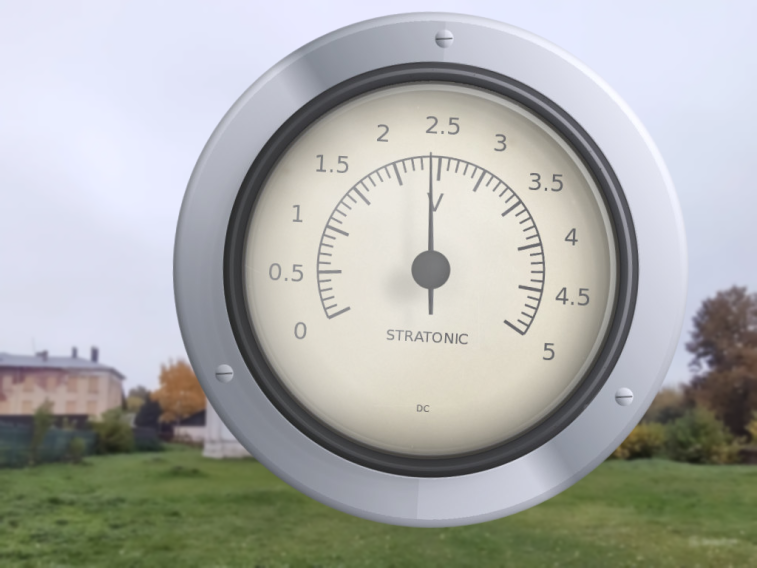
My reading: 2.4
